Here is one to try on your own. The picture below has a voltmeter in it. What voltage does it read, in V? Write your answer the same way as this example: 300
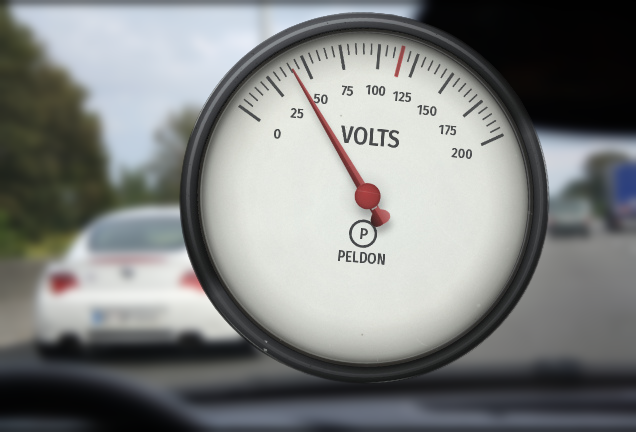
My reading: 40
